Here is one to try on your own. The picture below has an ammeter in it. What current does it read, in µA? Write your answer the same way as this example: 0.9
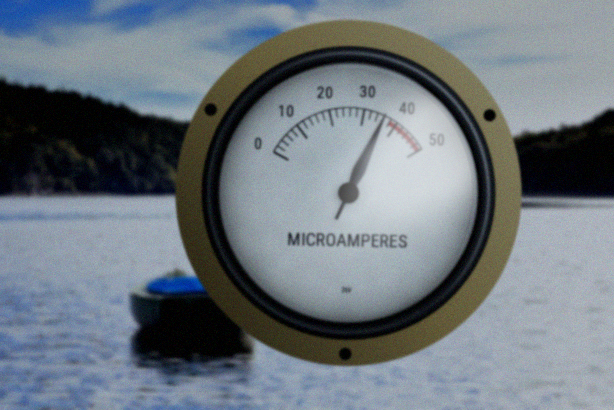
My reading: 36
